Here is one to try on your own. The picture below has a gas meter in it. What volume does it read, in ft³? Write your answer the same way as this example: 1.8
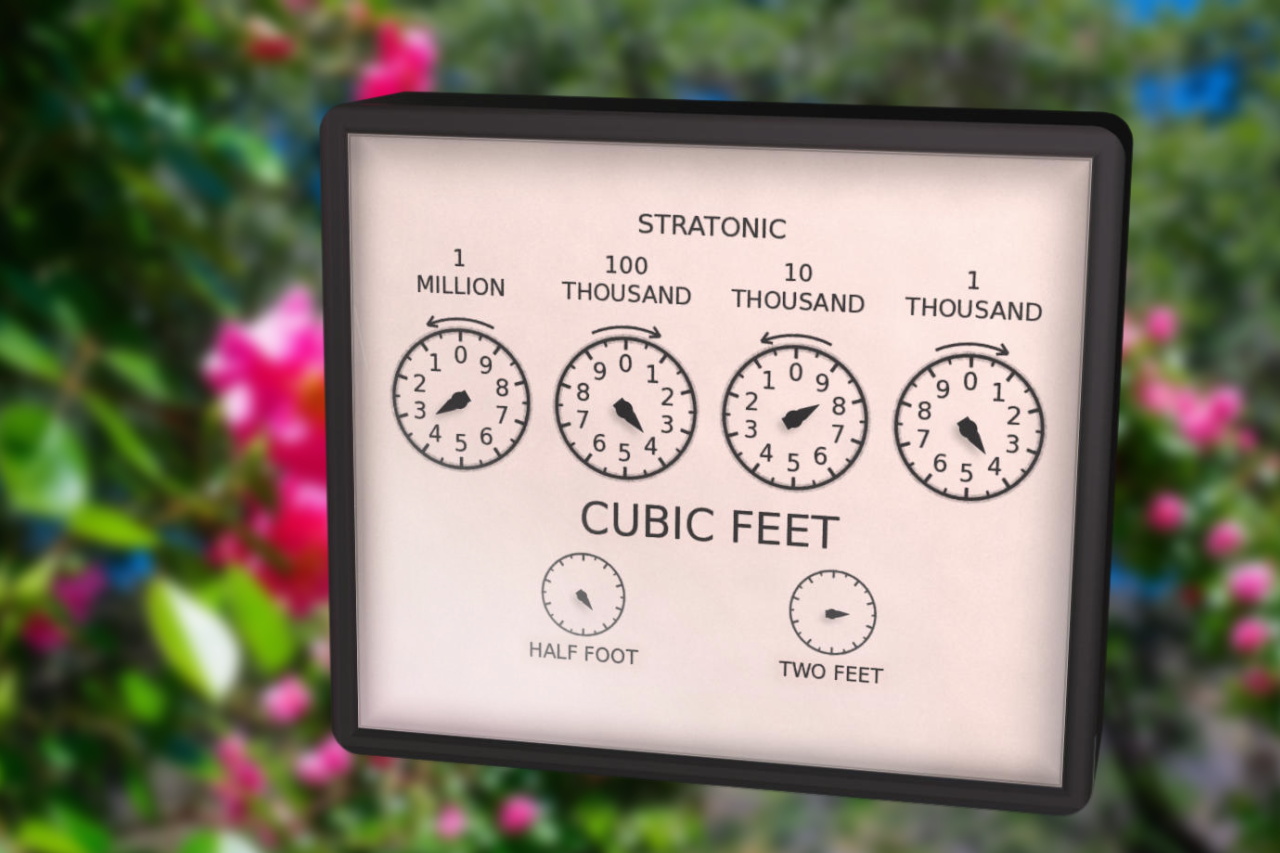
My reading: 338400
